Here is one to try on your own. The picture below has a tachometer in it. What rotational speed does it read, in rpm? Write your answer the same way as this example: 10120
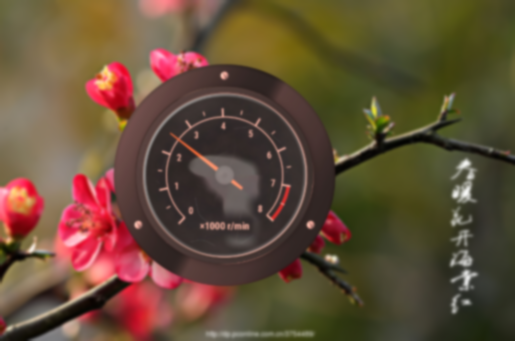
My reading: 2500
